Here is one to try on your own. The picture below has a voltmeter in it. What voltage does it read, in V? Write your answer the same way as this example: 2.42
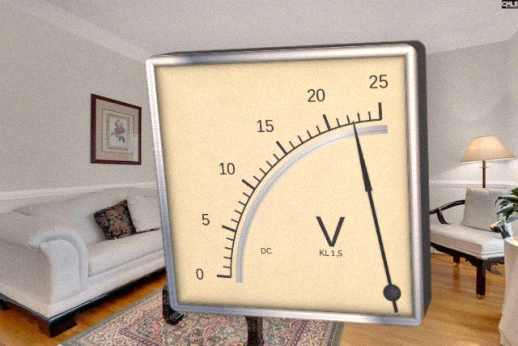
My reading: 22.5
